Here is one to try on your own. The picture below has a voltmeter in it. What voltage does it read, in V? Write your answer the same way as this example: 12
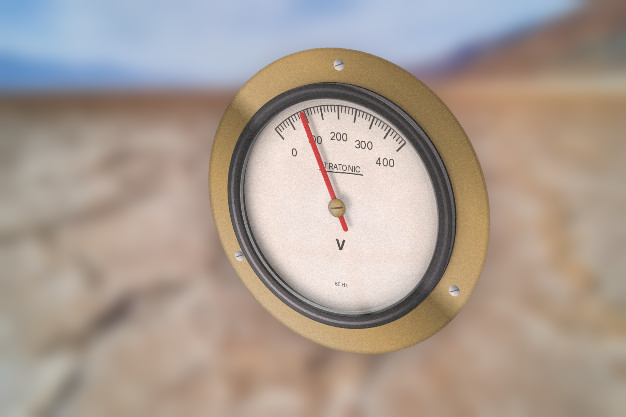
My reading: 100
